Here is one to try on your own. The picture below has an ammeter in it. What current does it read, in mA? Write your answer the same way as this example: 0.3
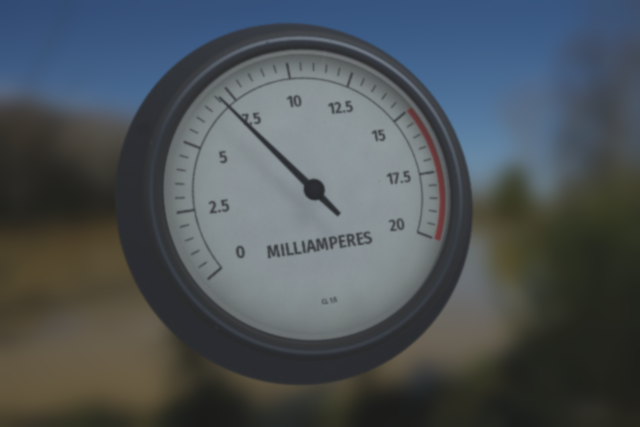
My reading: 7
